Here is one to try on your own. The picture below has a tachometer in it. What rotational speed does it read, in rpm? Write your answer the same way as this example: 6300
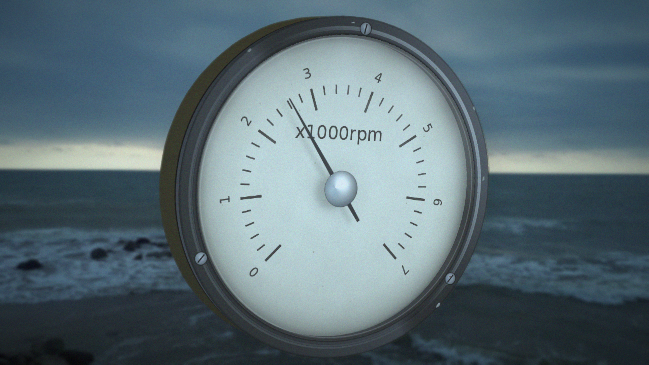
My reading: 2600
